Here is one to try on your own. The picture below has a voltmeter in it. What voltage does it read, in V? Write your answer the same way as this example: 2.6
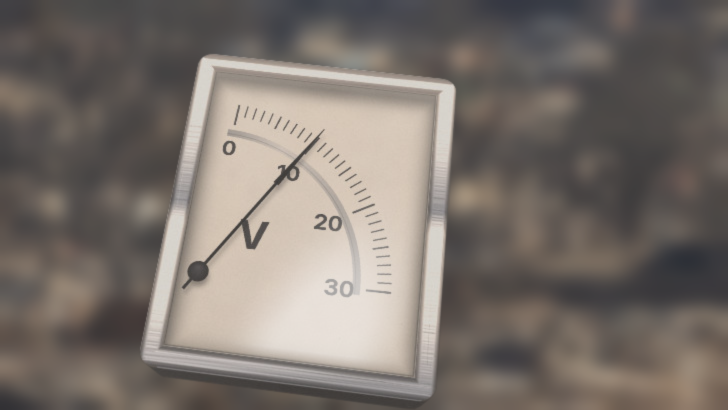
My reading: 10
